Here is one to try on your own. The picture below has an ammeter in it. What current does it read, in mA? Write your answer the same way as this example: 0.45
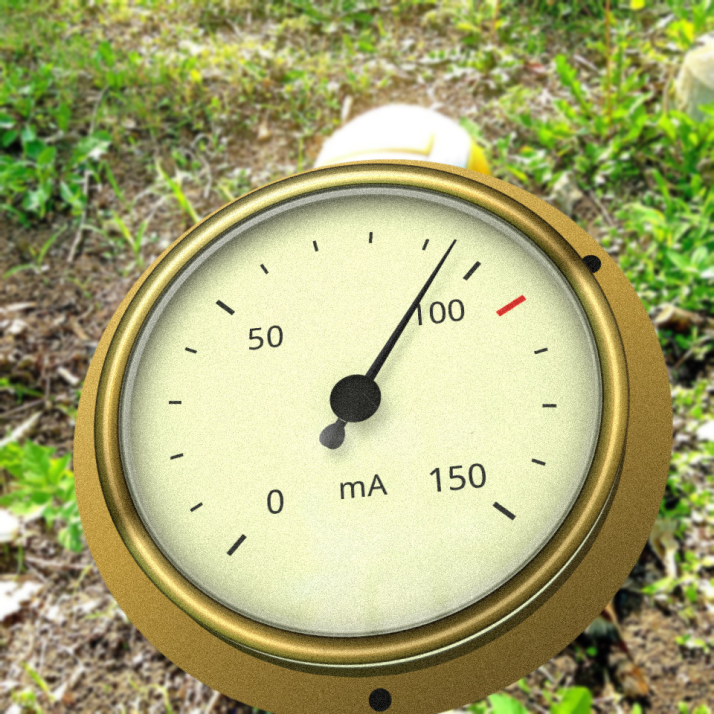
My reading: 95
